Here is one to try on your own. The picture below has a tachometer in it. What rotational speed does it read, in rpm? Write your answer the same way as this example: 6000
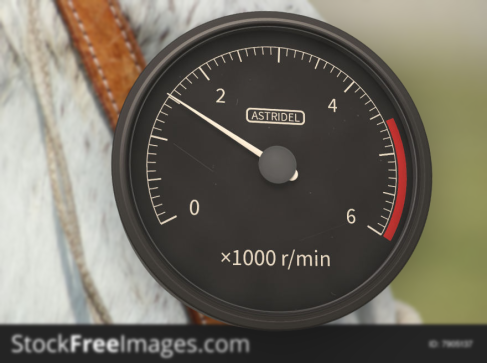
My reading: 1500
